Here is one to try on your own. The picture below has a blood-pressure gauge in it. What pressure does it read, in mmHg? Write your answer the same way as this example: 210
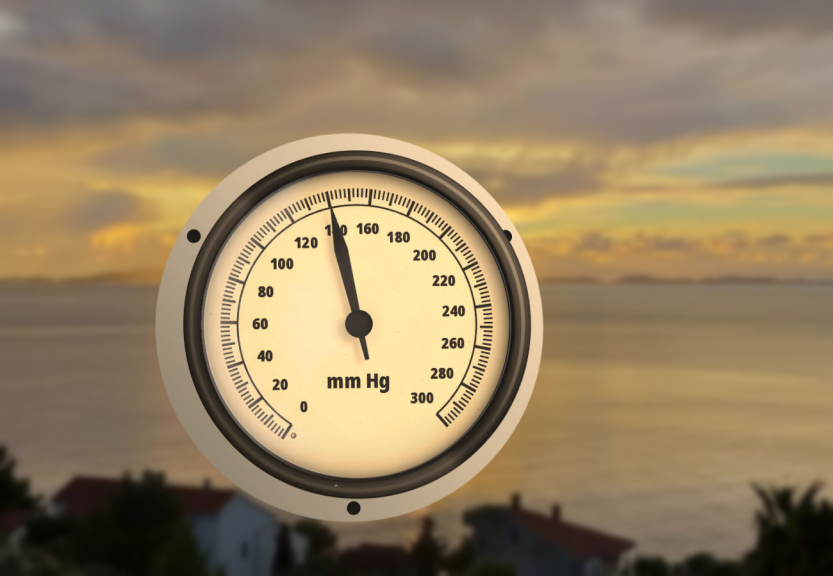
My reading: 140
